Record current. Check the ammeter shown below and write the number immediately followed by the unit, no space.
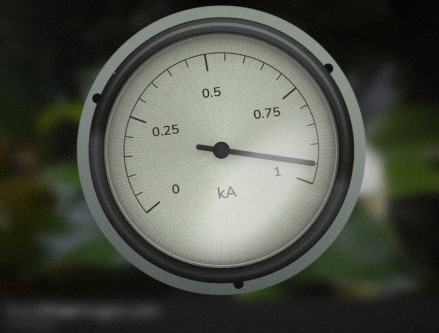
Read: 0.95kA
